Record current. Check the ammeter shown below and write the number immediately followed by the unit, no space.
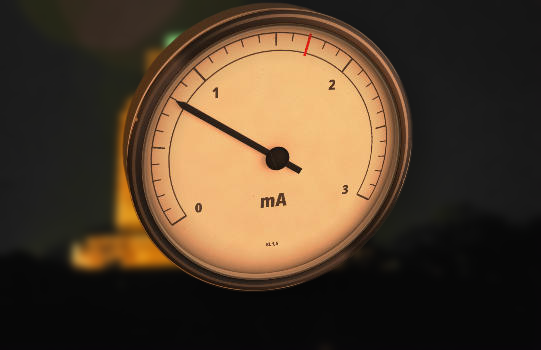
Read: 0.8mA
